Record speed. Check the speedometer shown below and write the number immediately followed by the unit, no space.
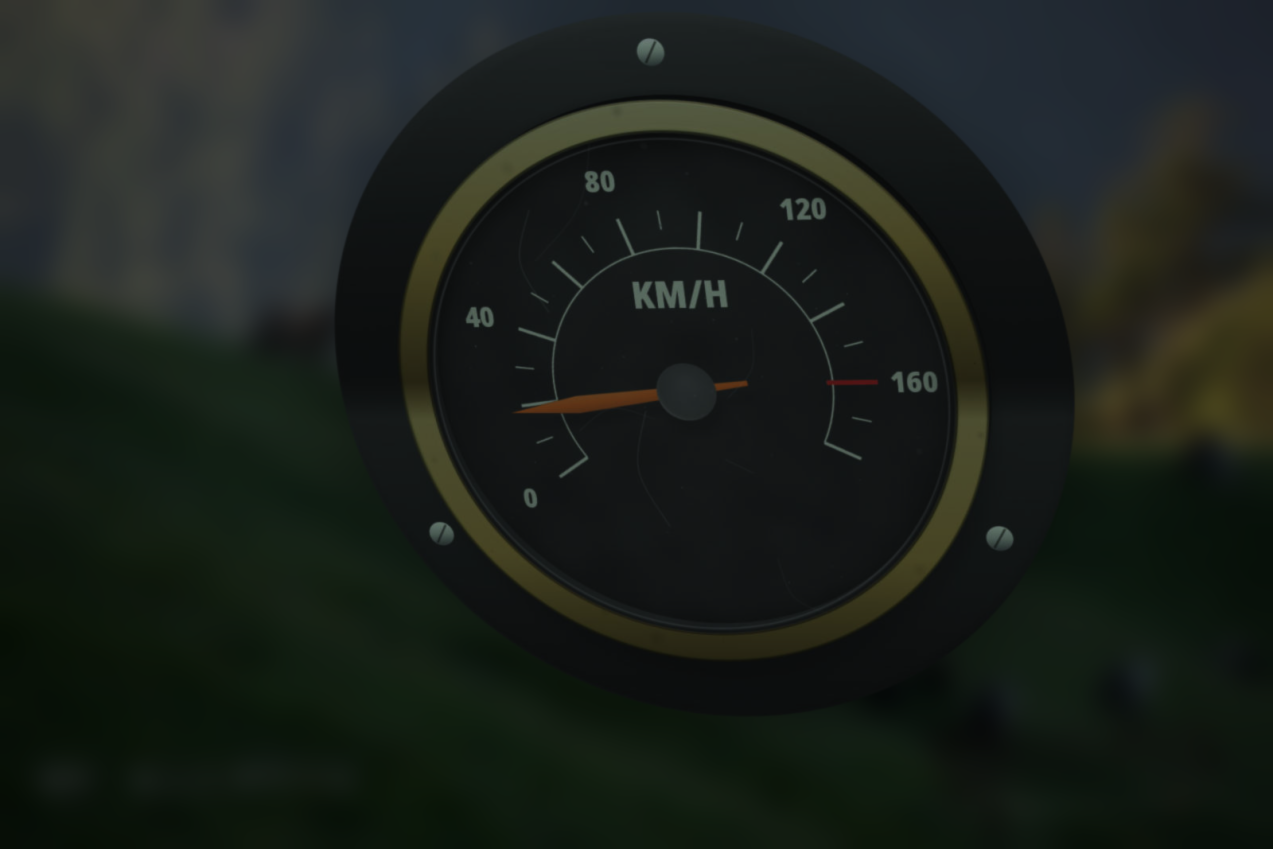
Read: 20km/h
